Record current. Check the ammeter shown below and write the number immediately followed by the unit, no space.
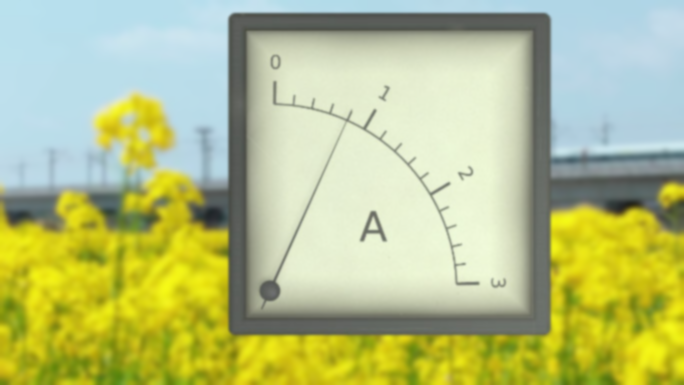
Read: 0.8A
